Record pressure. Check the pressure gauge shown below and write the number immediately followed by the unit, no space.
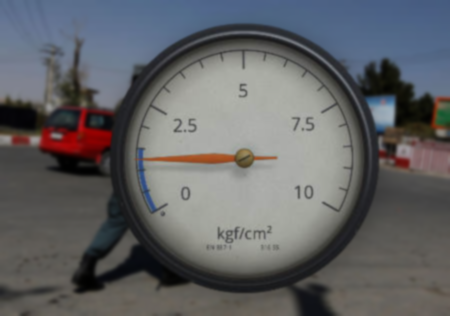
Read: 1.25kg/cm²
